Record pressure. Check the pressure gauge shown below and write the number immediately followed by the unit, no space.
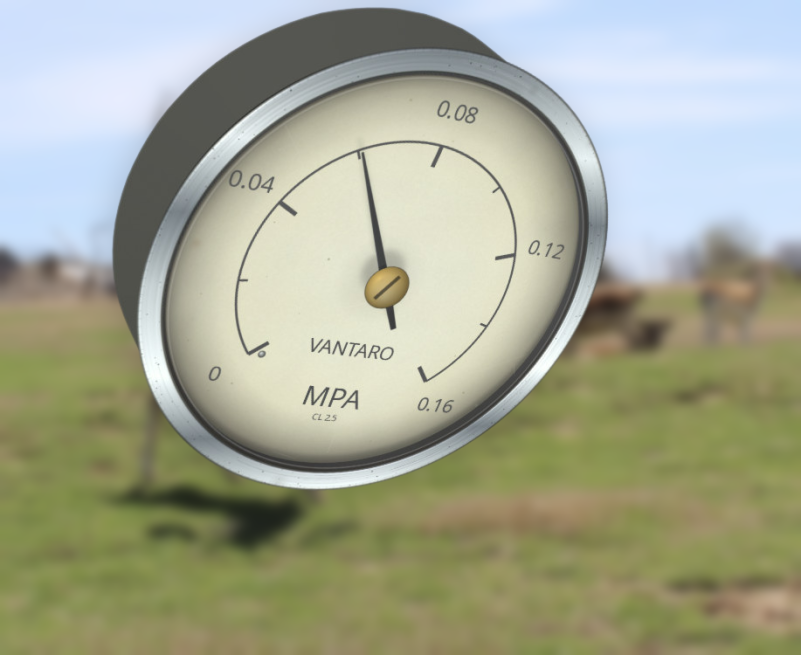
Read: 0.06MPa
